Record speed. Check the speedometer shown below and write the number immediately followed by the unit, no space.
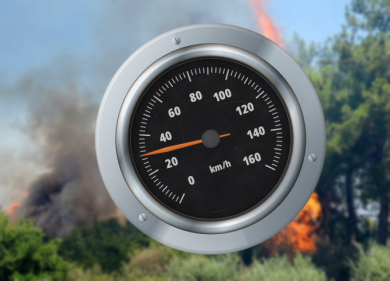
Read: 30km/h
